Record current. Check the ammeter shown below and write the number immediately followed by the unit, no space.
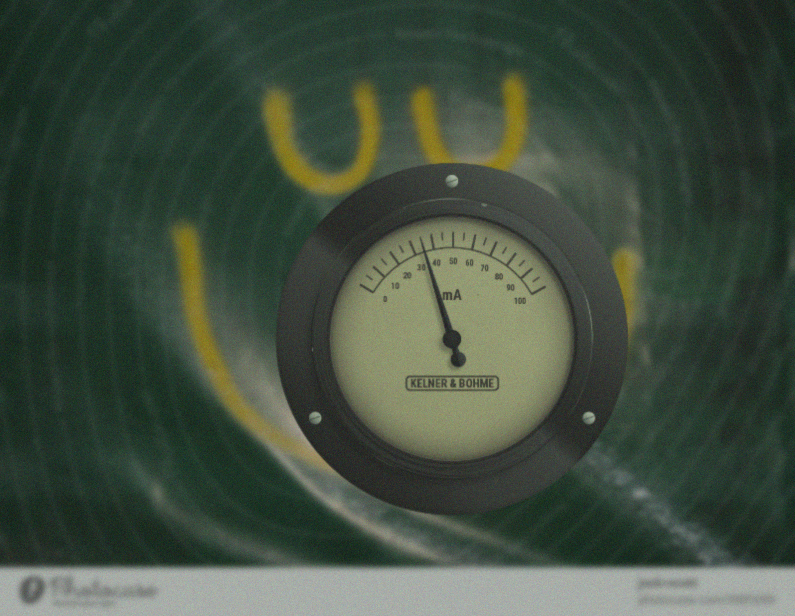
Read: 35mA
